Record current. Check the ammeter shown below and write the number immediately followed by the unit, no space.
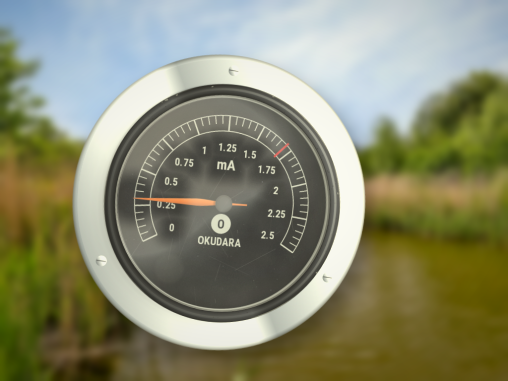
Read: 0.3mA
